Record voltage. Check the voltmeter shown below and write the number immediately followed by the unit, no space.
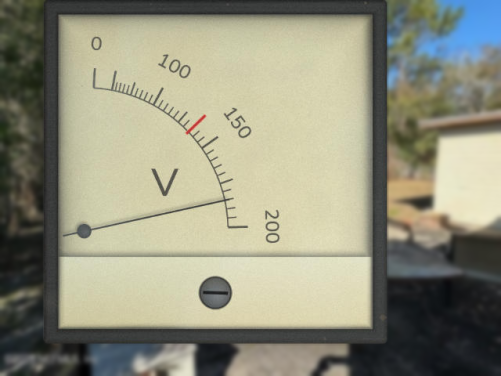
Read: 185V
